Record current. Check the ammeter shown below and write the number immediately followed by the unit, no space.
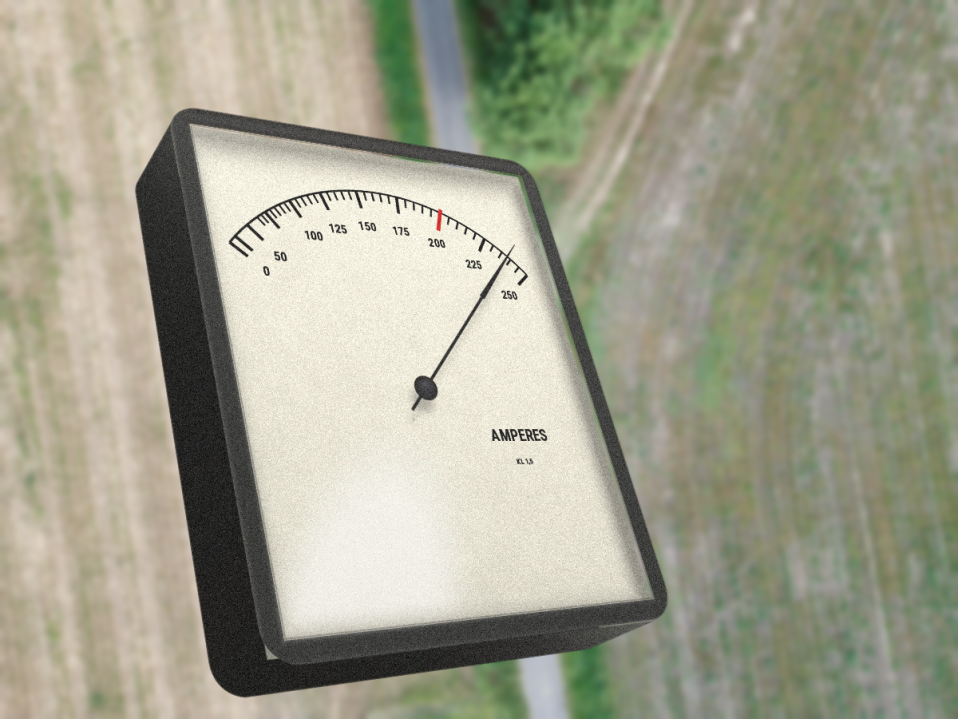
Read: 237.5A
